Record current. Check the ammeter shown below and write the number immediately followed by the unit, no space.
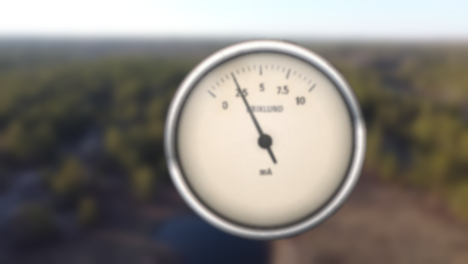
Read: 2.5mA
